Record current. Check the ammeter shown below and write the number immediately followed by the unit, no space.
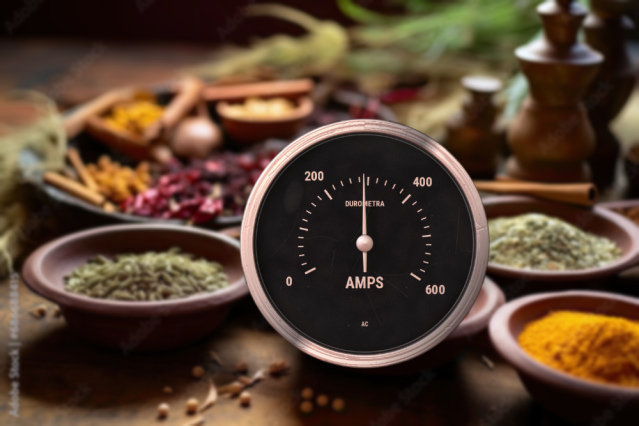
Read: 290A
